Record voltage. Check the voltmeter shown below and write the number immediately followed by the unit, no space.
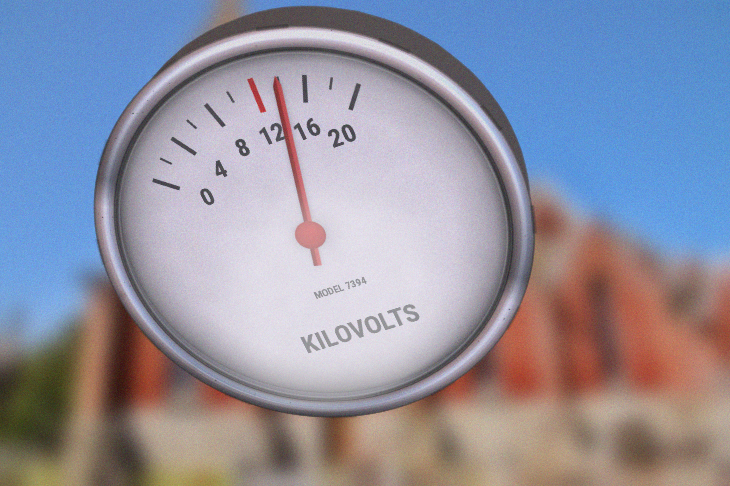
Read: 14kV
